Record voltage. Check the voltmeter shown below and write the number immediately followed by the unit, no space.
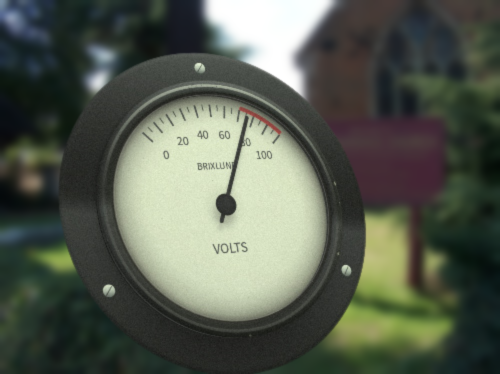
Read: 75V
